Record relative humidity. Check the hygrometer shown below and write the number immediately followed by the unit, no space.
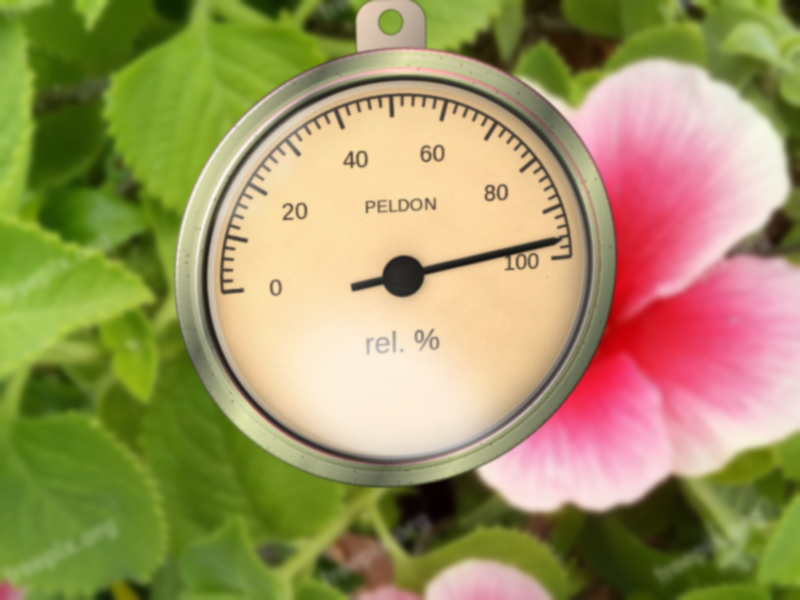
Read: 96%
